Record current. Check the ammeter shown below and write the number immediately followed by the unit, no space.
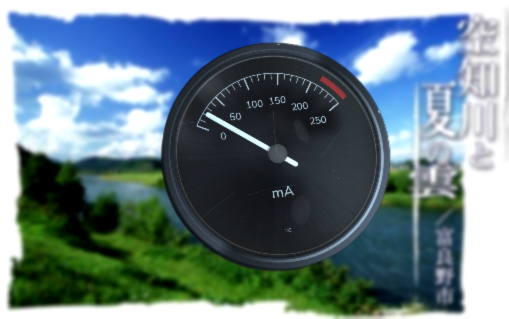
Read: 20mA
